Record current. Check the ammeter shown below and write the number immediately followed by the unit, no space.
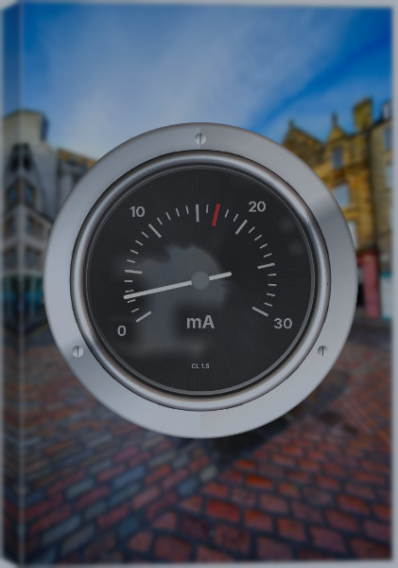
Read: 2.5mA
